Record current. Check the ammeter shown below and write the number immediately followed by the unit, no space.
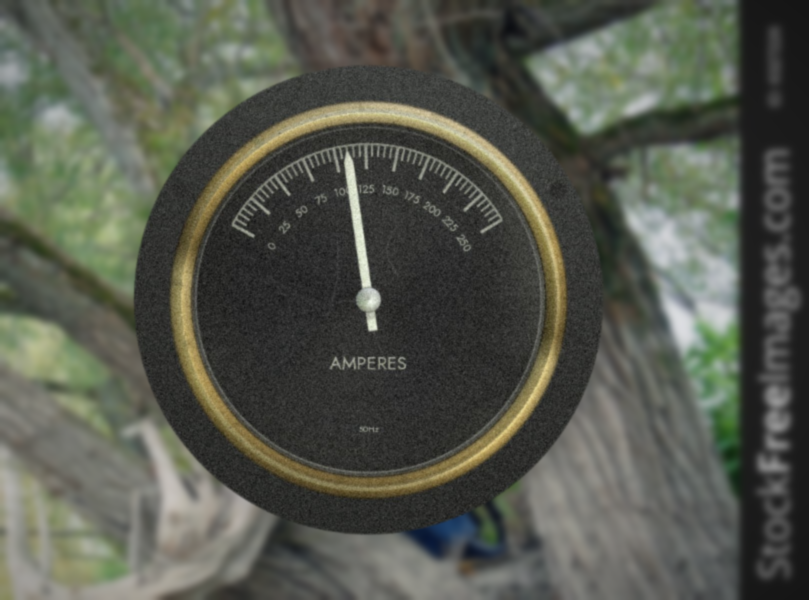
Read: 110A
